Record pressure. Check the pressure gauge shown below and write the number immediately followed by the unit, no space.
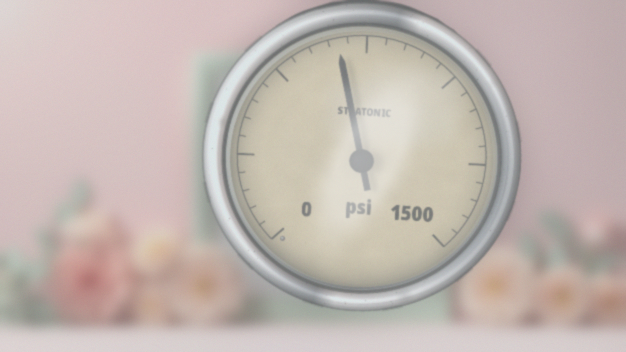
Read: 675psi
